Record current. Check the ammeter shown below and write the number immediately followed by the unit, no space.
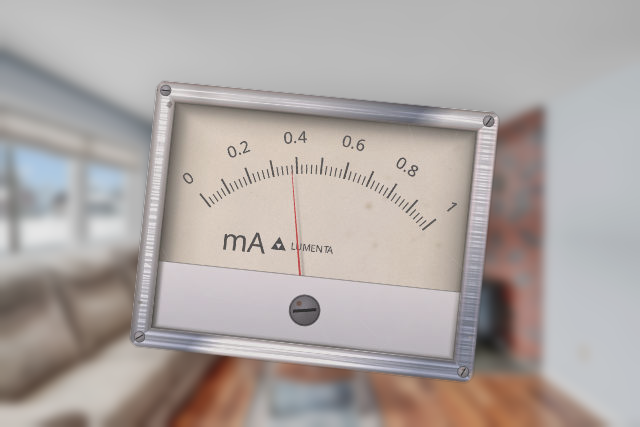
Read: 0.38mA
